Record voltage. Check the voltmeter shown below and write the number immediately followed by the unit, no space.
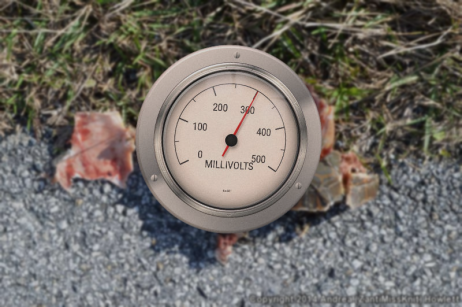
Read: 300mV
